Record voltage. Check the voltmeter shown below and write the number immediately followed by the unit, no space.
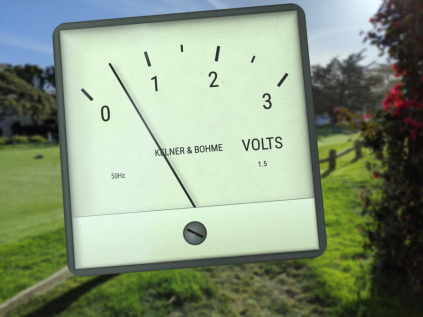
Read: 0.5V
